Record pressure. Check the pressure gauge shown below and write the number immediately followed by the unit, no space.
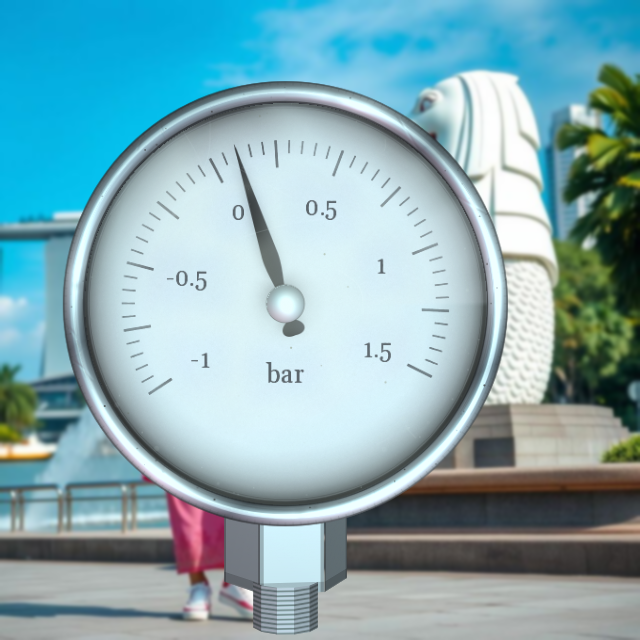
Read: 0.1bar
